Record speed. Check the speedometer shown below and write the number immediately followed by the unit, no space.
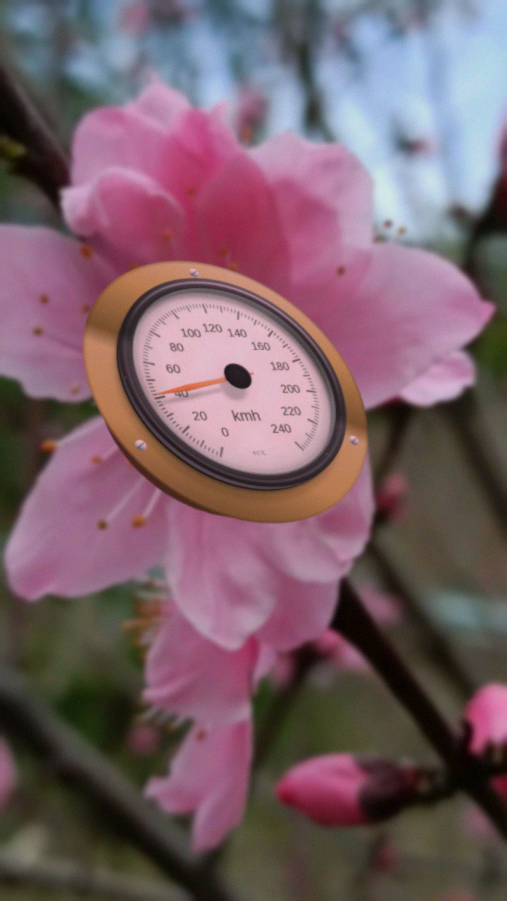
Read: 40km/h
